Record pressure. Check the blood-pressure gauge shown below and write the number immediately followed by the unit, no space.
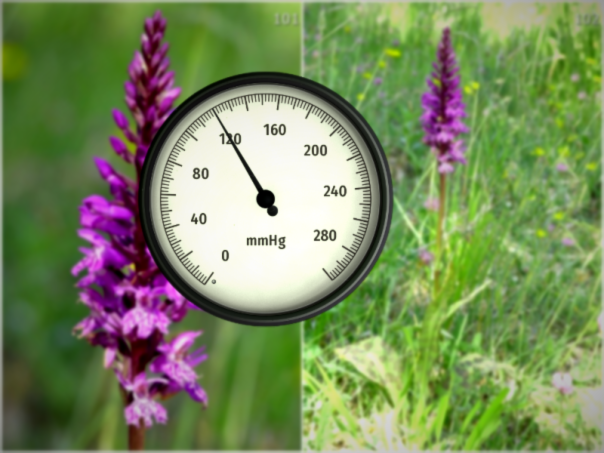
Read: 120mmHg
